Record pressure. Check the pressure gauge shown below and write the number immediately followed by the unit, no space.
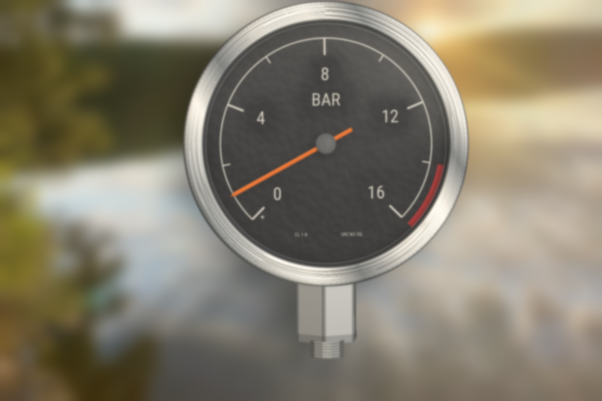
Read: 1bar
